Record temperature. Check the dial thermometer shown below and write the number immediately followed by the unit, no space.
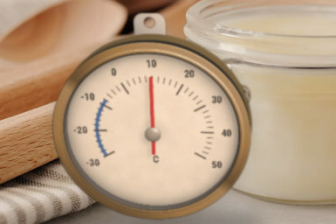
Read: 10°C
